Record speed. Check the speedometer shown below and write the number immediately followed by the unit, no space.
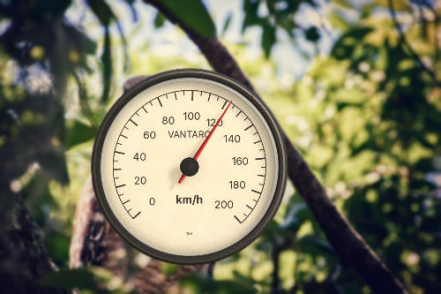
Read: 122.5km/h
